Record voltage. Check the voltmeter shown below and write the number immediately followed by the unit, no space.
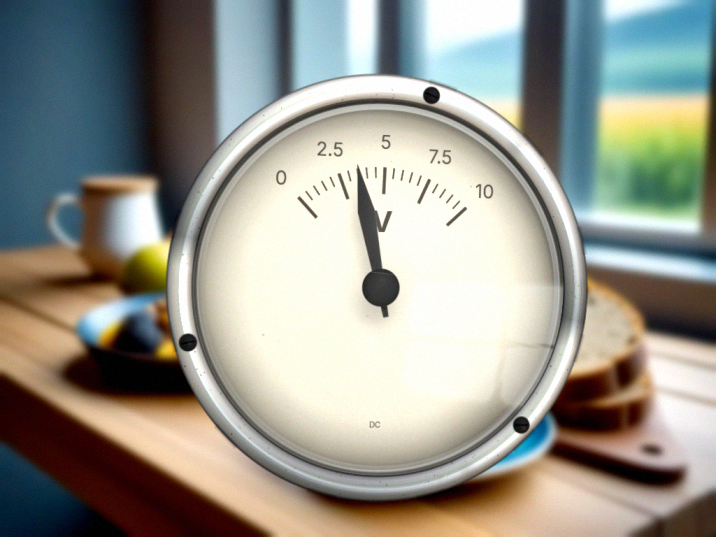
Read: 3.5V
